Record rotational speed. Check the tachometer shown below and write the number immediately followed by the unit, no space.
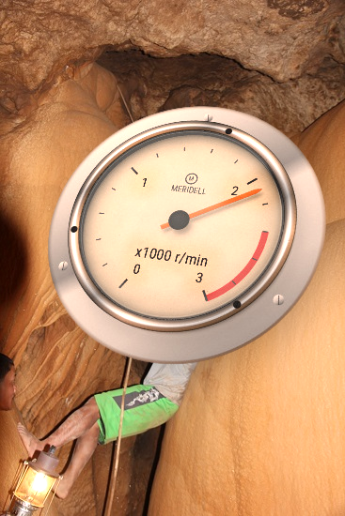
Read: 2100rpm
